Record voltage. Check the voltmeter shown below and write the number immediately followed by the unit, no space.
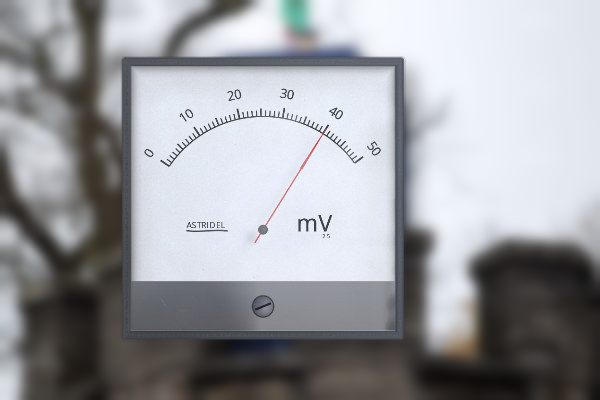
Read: 40mV
